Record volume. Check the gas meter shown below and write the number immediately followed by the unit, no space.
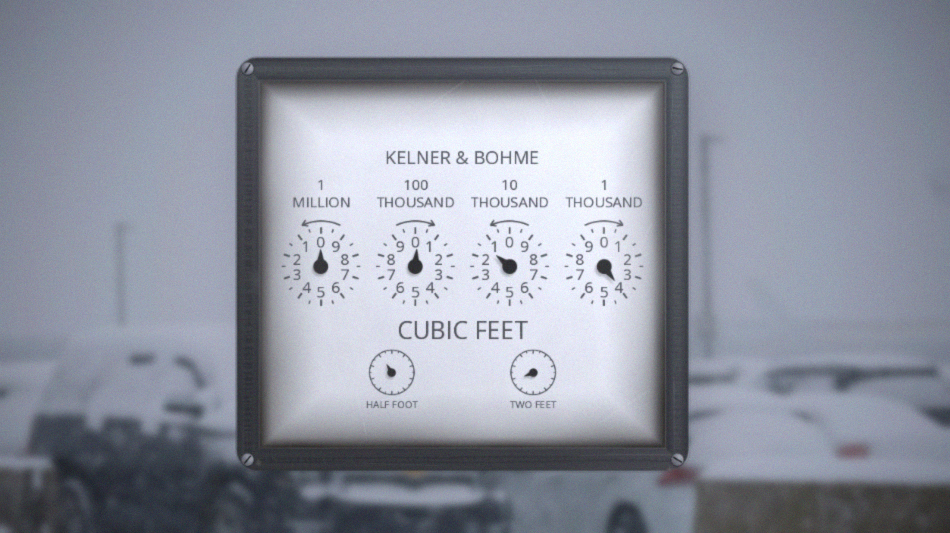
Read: 1400ft³
